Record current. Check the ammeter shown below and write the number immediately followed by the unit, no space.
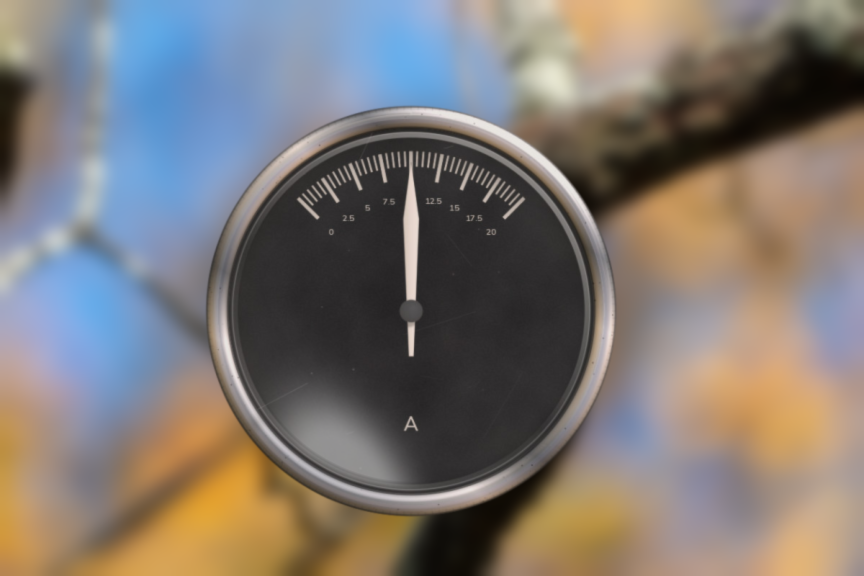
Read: 10A
